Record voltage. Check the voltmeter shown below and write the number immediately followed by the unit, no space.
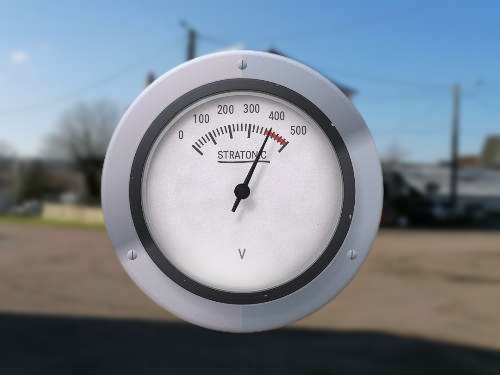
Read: 400V
